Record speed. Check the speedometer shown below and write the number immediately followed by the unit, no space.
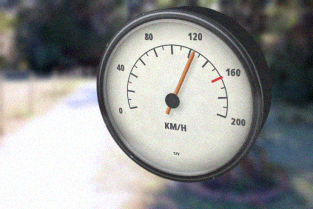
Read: 125km/h
